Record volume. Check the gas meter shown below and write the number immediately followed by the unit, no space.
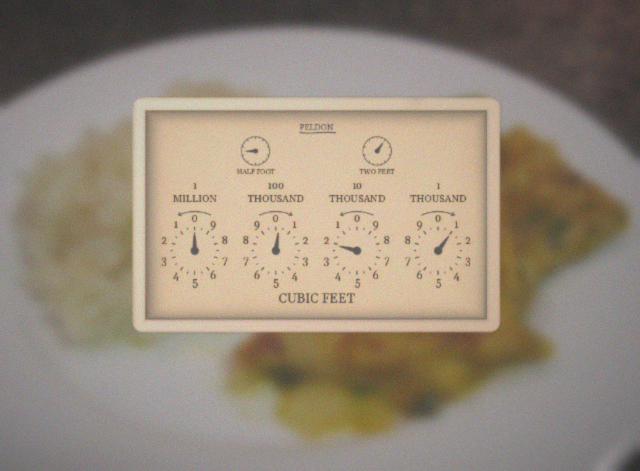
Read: 2100ft³
